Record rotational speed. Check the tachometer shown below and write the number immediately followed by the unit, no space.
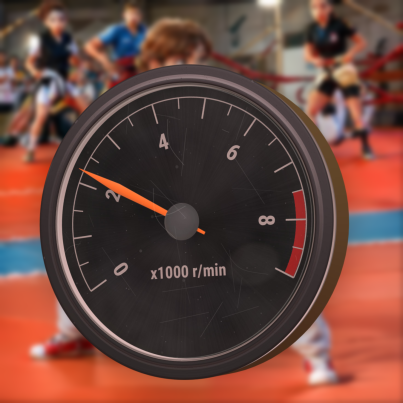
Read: 2250rpm
